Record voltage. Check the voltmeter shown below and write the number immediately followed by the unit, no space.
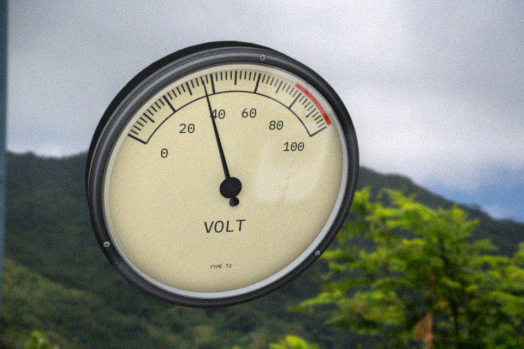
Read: 36V
